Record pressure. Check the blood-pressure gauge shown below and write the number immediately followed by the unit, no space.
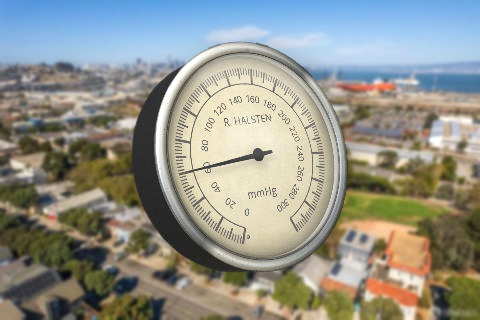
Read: 60mmHg
